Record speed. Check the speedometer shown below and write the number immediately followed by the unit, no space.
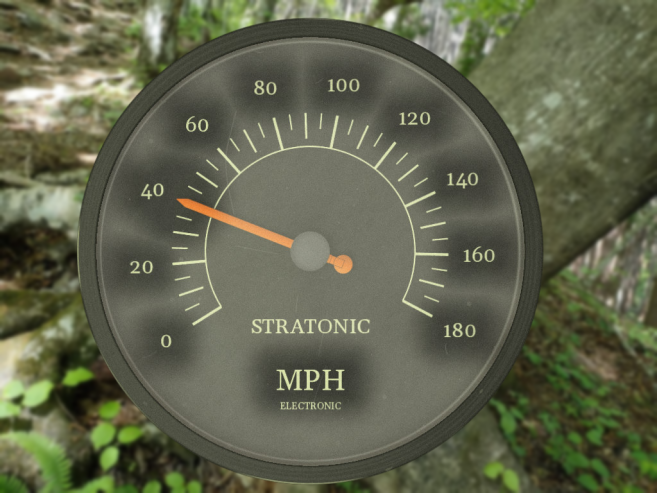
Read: 40mph
